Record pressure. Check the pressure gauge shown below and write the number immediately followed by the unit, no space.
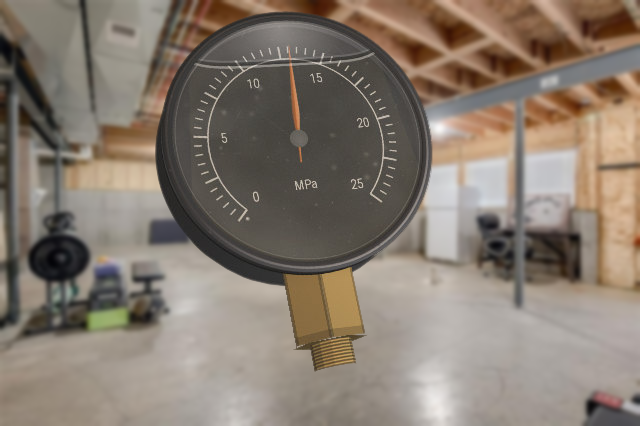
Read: 13MPa
